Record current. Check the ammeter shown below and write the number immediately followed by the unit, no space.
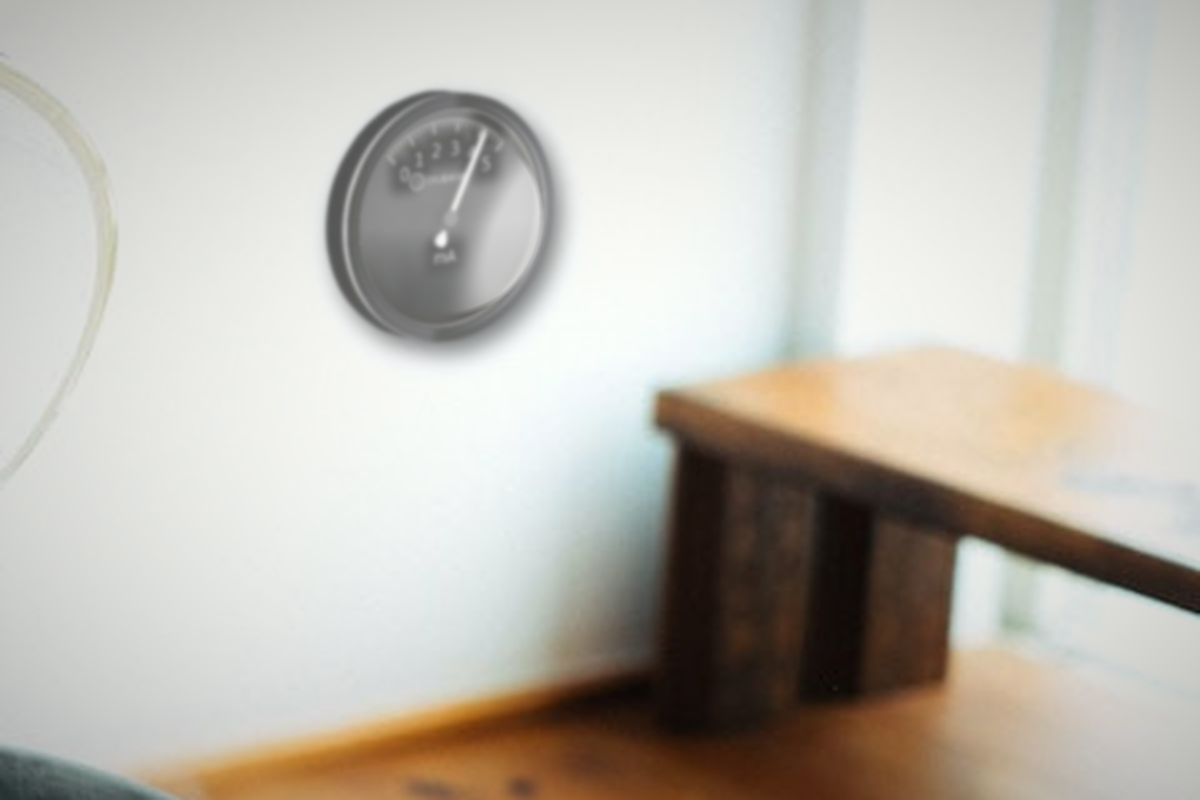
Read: 4mA
